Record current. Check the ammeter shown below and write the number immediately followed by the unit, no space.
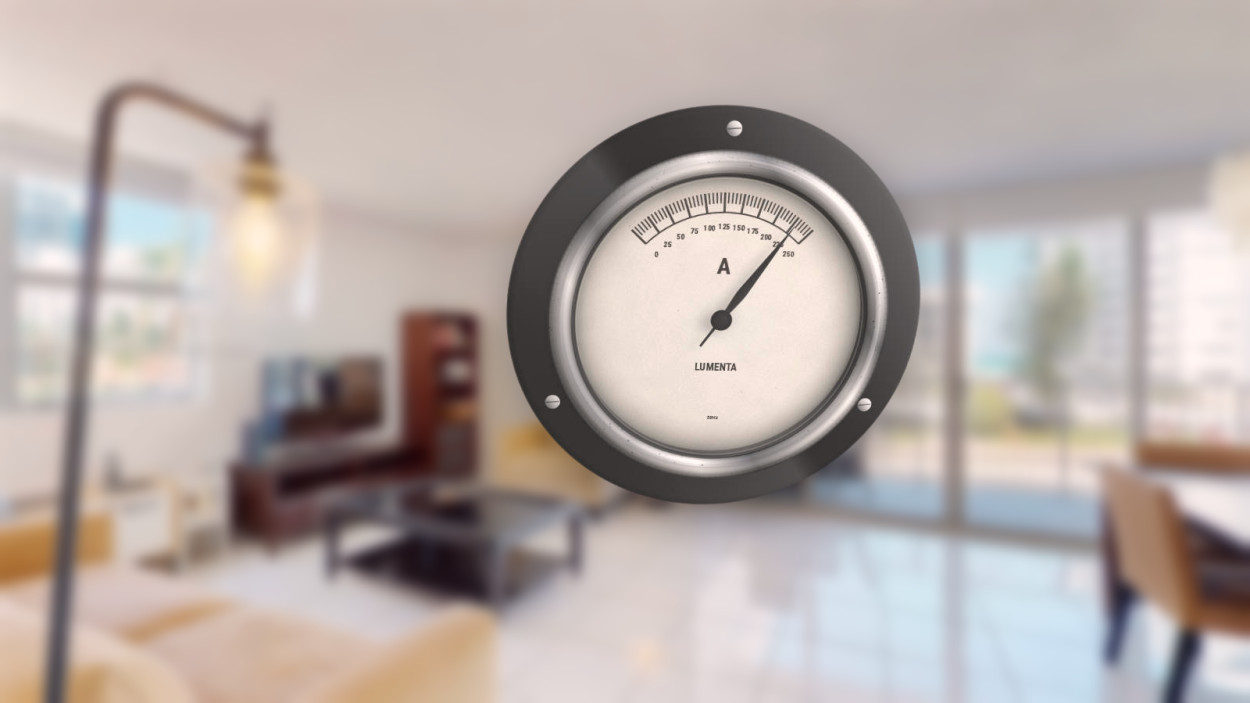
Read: 225A
